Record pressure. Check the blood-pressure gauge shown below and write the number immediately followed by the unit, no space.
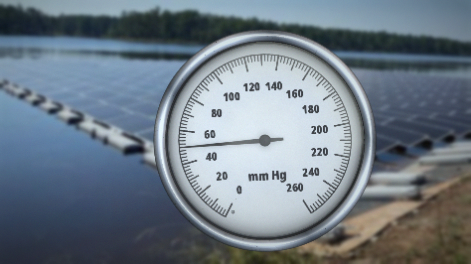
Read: 50mmHg
